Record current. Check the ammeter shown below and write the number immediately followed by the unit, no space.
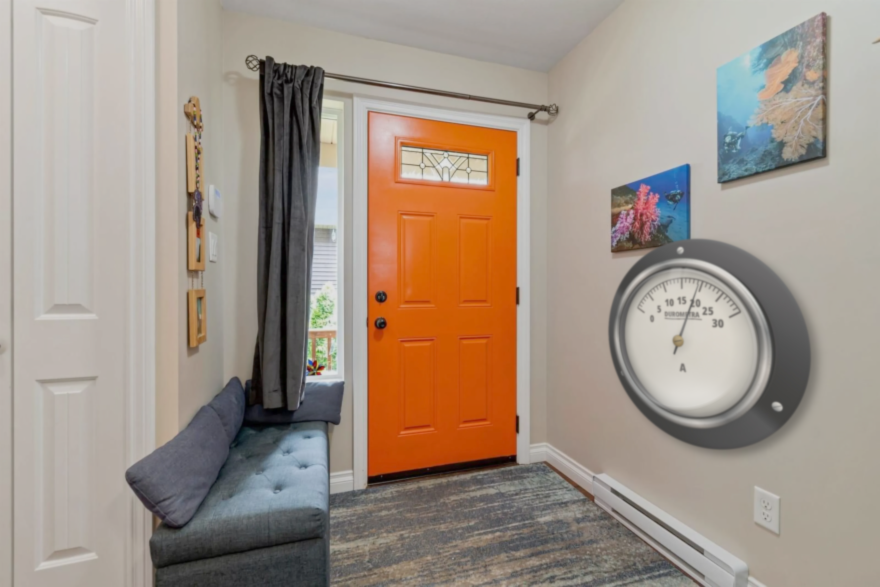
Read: 20A
